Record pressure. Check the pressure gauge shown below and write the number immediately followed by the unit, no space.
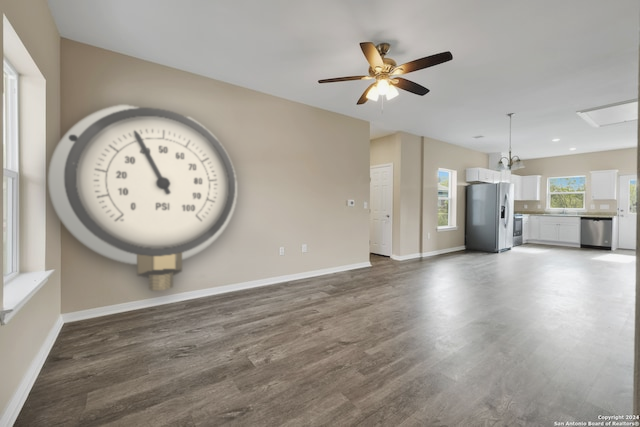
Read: 40psi
